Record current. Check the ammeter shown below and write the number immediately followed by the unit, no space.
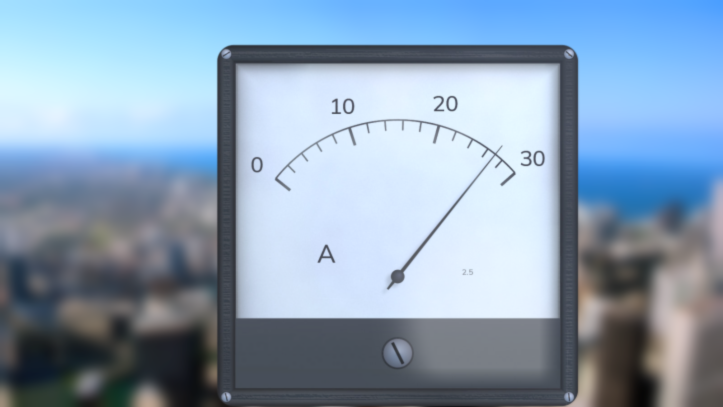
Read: 27A
